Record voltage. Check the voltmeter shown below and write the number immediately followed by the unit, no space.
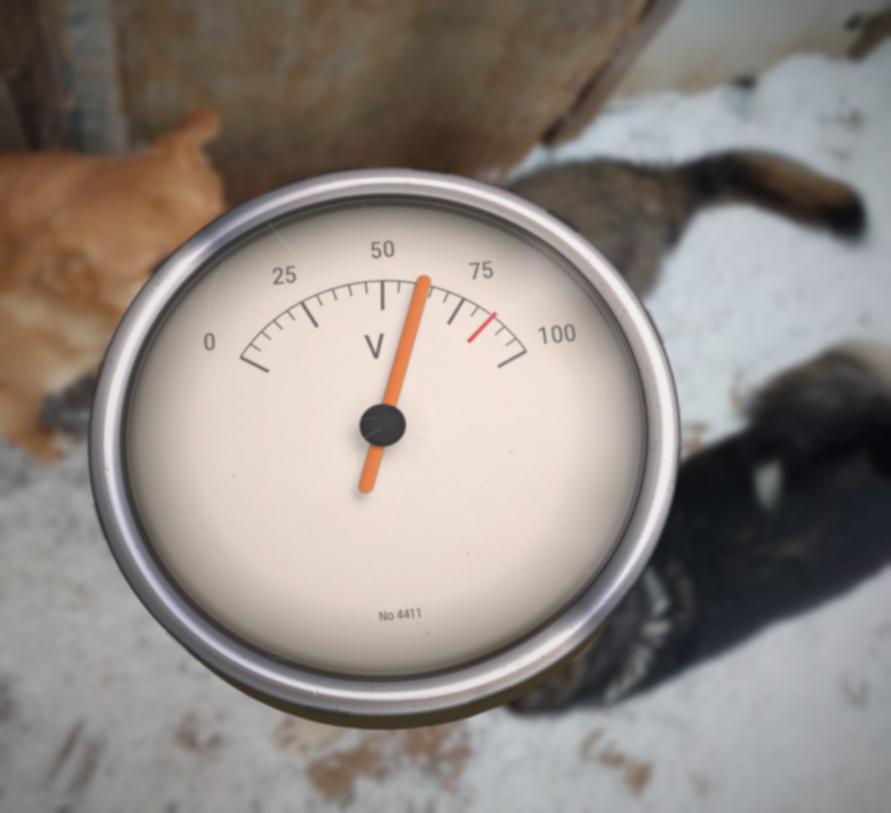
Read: 62.5V
